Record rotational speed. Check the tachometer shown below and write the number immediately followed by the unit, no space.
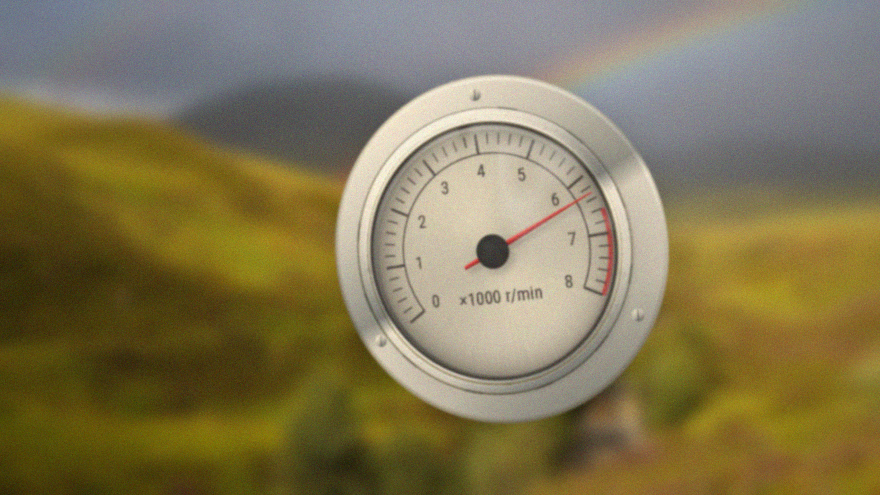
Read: 6300rpm
